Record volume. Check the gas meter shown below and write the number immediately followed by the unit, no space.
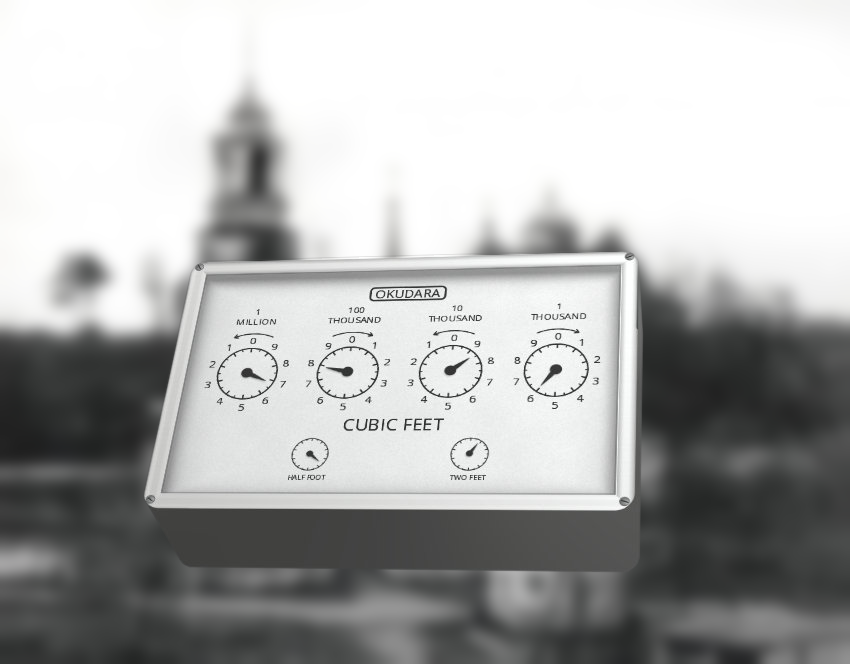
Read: 678600ft³
